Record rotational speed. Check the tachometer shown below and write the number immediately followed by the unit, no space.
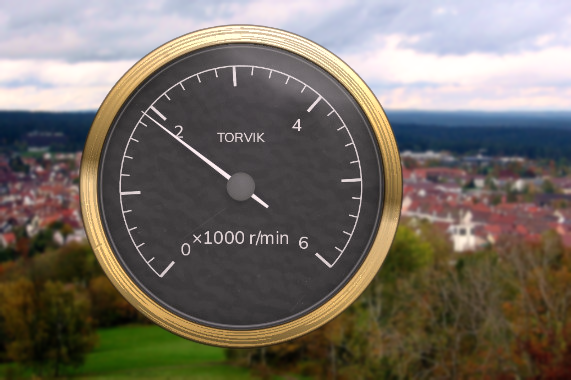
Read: 1900rpm
